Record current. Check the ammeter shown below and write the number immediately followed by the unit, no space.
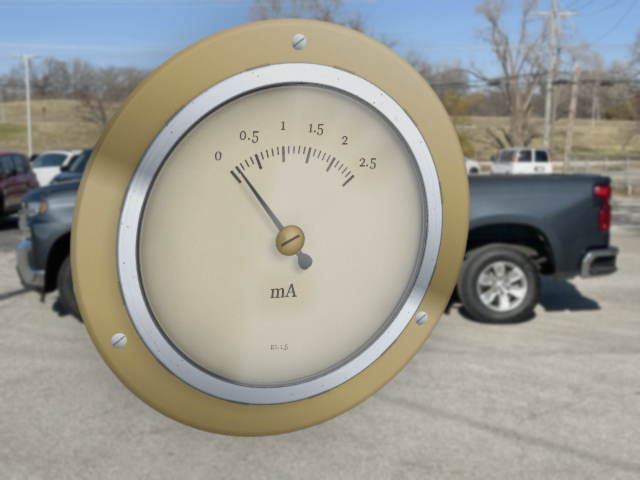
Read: 0.1mA
